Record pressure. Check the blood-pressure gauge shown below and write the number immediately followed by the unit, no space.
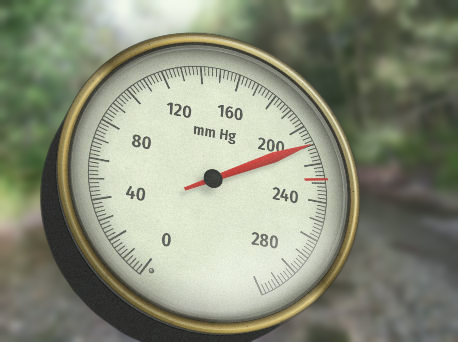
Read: 210mmHg
